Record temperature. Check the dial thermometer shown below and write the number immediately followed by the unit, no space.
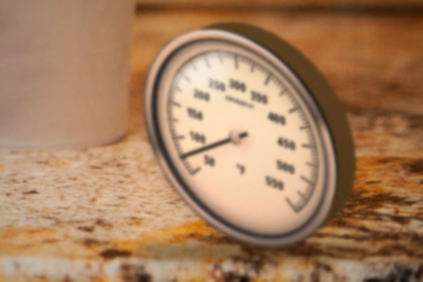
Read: 75°F
